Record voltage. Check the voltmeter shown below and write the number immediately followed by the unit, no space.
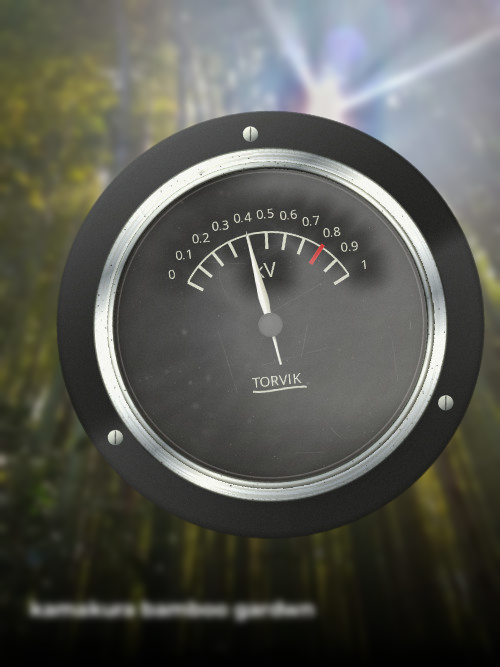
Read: 0.4kV
